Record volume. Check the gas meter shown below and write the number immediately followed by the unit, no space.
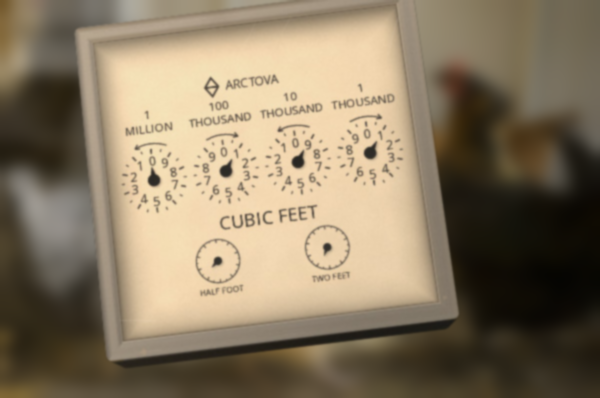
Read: 9100ft³
